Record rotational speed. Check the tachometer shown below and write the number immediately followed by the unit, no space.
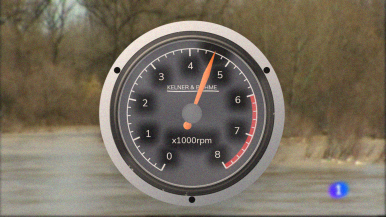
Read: 4600rpm
